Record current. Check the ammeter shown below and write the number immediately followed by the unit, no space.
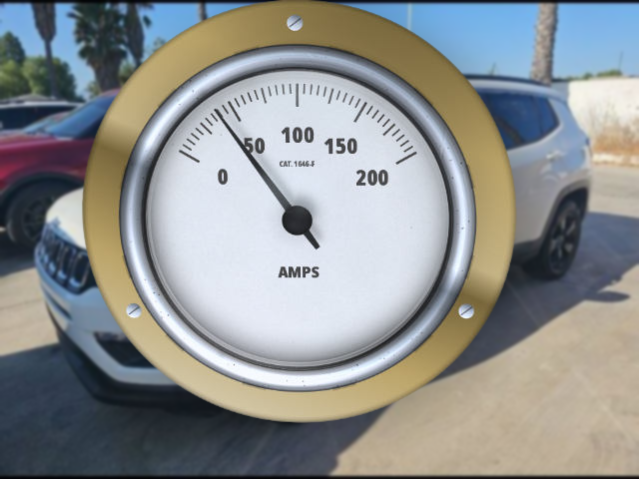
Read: 40A
